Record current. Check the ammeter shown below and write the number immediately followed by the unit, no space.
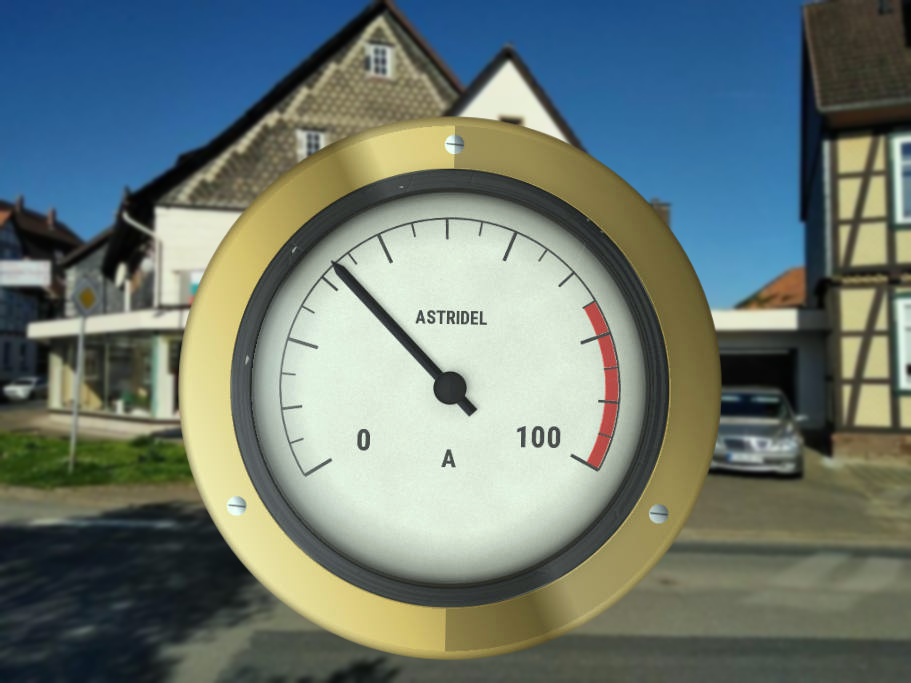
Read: 32.5A
